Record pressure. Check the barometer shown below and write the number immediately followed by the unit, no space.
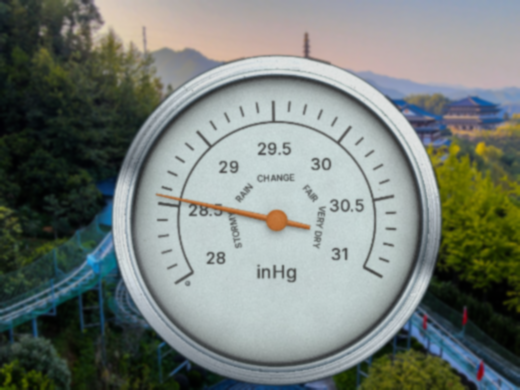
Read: 28.55inHg
